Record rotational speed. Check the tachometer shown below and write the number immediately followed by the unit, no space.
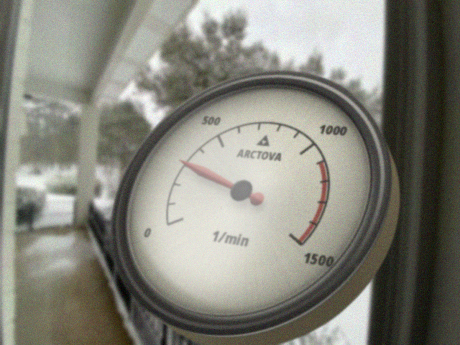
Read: 300rpm
